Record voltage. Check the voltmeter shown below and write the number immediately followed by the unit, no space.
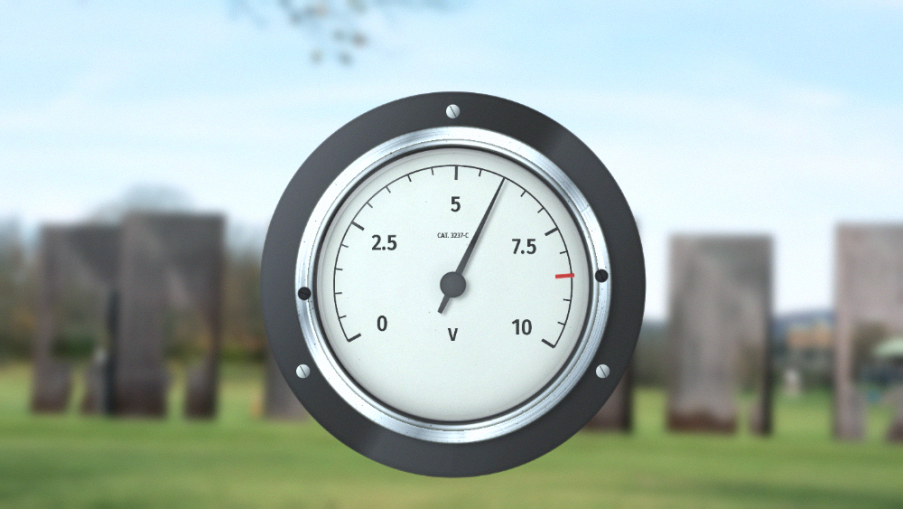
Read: 6V
